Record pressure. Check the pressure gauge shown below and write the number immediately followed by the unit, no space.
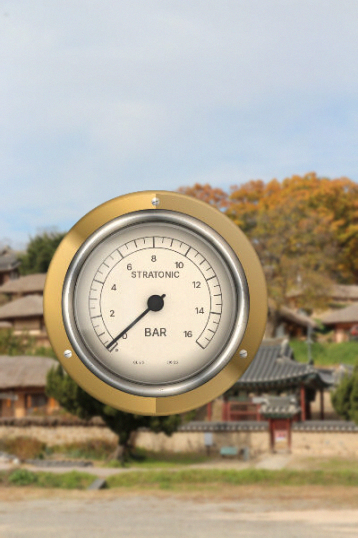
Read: 0.25bar
